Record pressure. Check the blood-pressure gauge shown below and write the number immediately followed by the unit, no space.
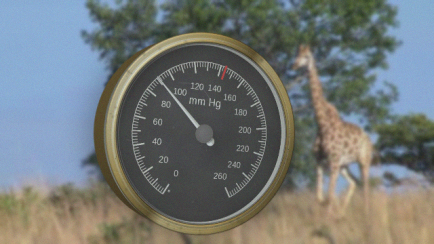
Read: 90mmHg
